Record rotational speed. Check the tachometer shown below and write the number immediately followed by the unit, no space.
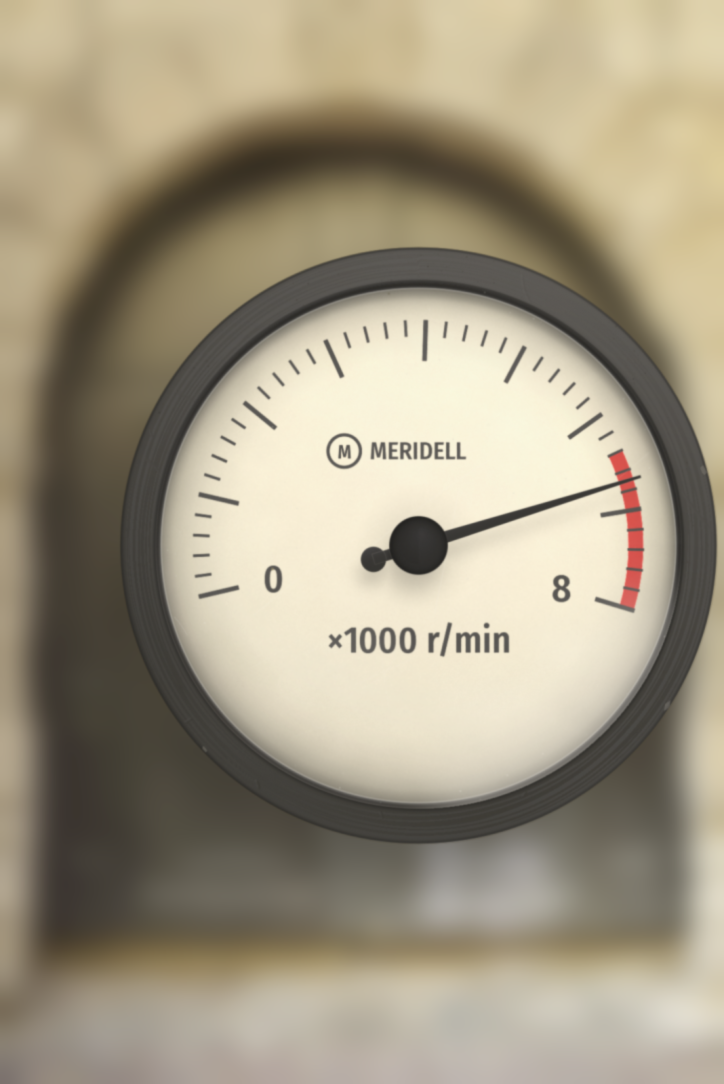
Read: 6700rpm
